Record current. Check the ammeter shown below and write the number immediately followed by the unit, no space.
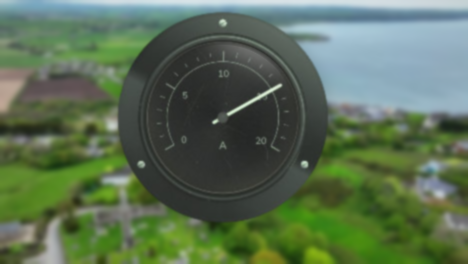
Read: 15A
